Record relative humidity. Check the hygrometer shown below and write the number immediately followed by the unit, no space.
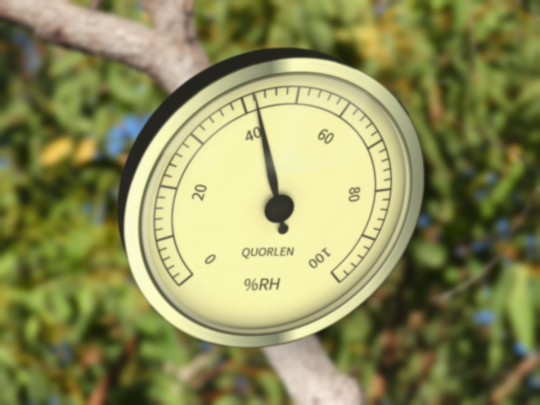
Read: 42%
